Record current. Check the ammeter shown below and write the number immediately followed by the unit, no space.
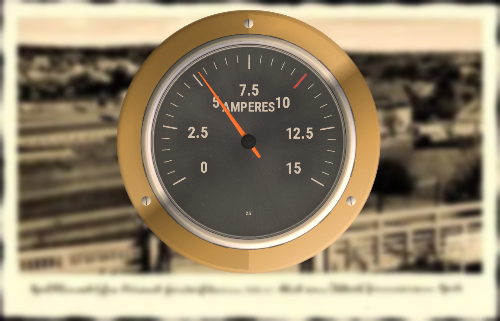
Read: 5.25A
